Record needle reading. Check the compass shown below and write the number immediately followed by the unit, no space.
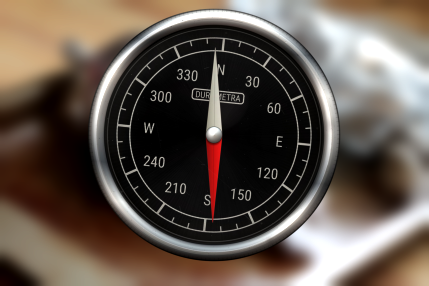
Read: 175°
